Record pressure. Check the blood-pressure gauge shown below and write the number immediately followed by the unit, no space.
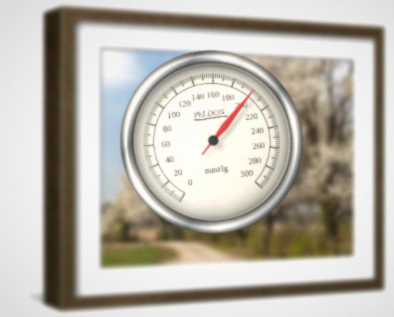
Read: 200mmHg
